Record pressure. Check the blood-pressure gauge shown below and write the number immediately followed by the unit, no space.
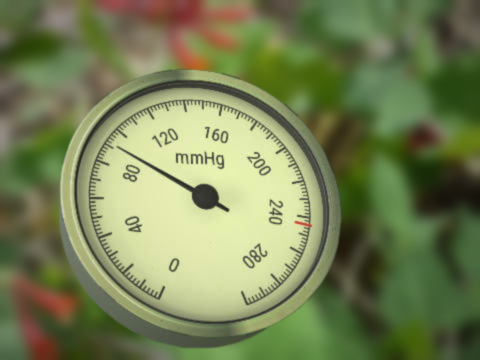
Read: 90mmHg
